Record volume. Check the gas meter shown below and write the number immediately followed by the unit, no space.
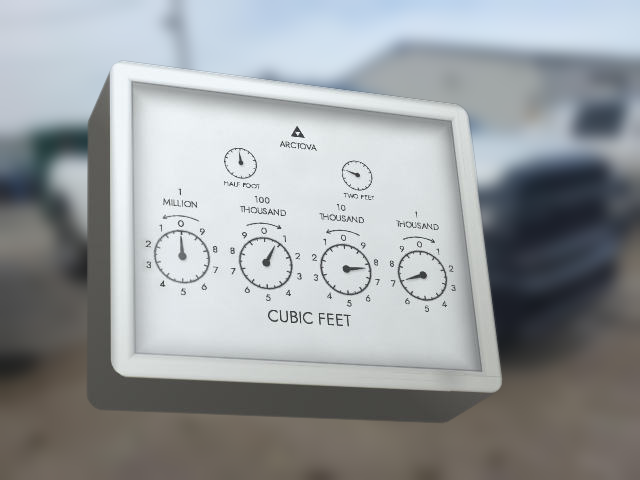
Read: 7700ft³
